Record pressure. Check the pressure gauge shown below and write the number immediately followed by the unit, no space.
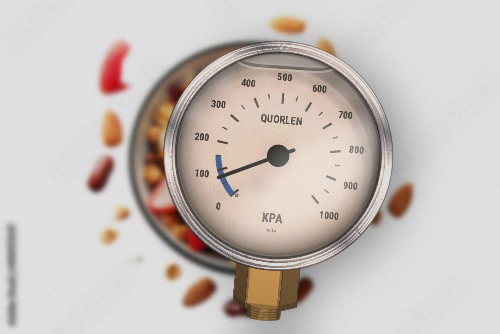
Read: 75kPa
